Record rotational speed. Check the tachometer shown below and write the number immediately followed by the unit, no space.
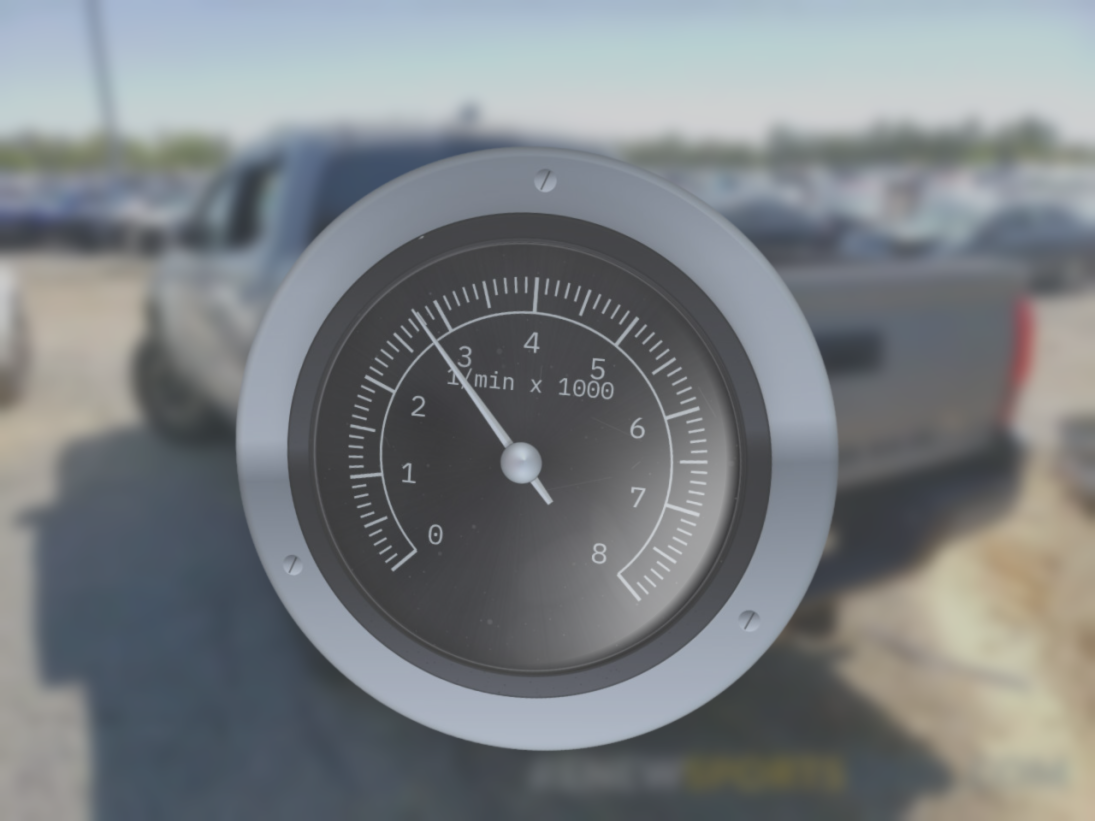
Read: 2800rpm
